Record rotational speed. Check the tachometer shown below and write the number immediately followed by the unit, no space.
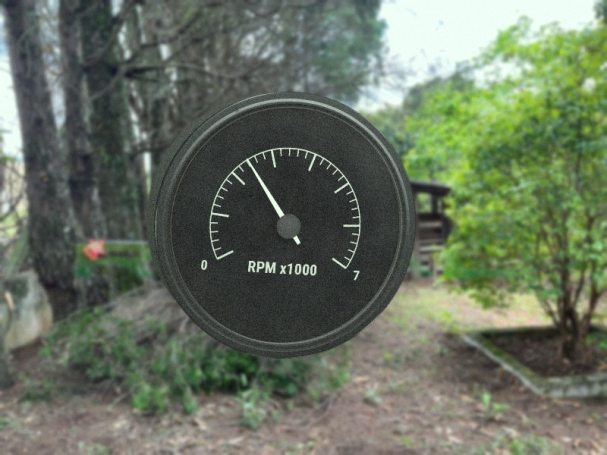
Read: 2400rpm
